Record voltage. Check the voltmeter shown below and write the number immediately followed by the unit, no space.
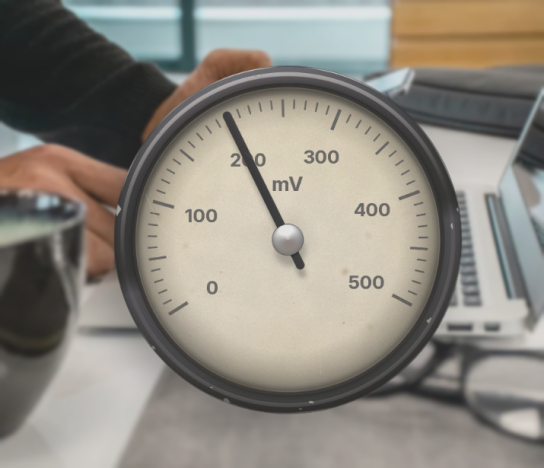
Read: 200mV
